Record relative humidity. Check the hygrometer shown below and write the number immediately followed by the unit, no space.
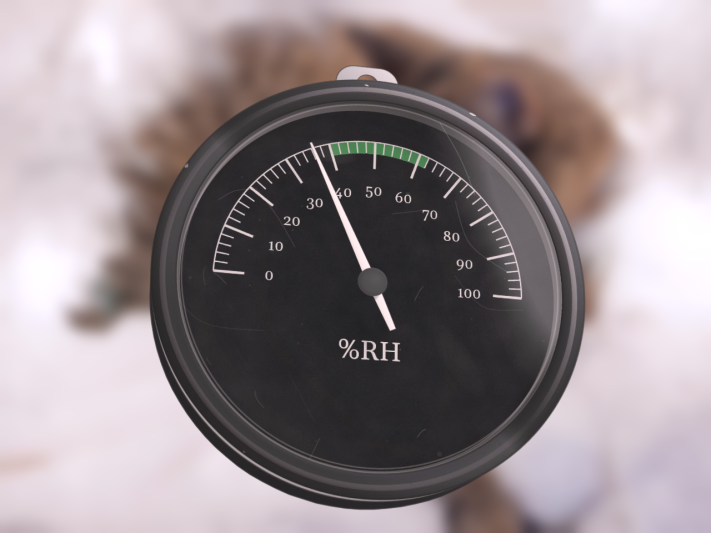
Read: 36%
